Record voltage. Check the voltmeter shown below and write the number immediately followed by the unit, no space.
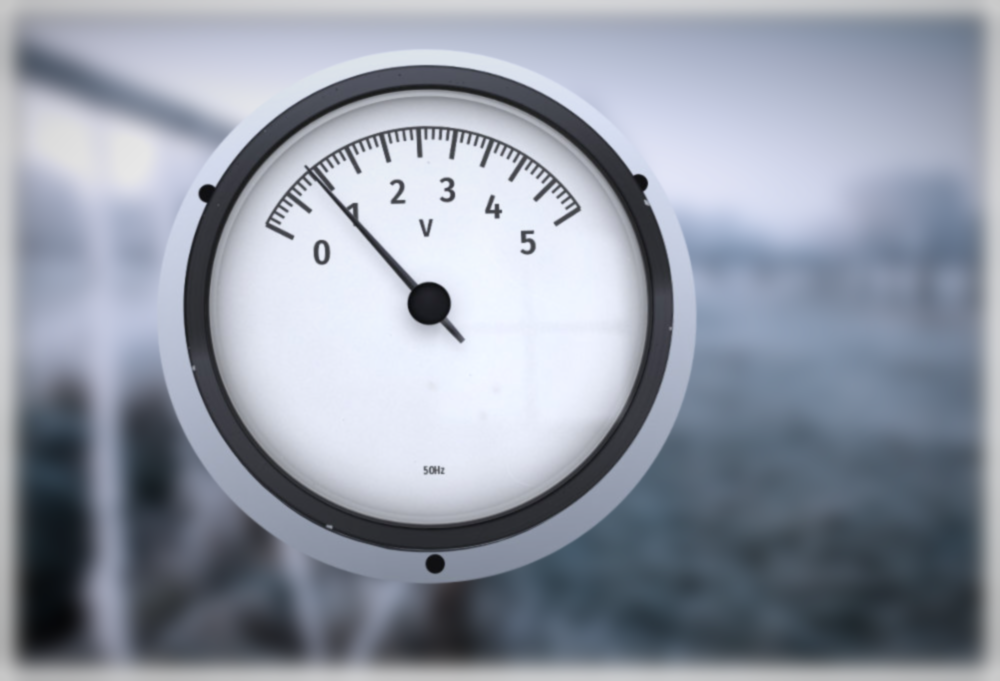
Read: 0.9V
